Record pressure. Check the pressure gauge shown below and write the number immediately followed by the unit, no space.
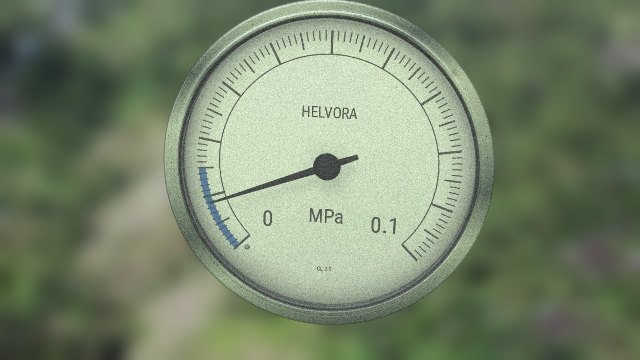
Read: 0.009MPa
